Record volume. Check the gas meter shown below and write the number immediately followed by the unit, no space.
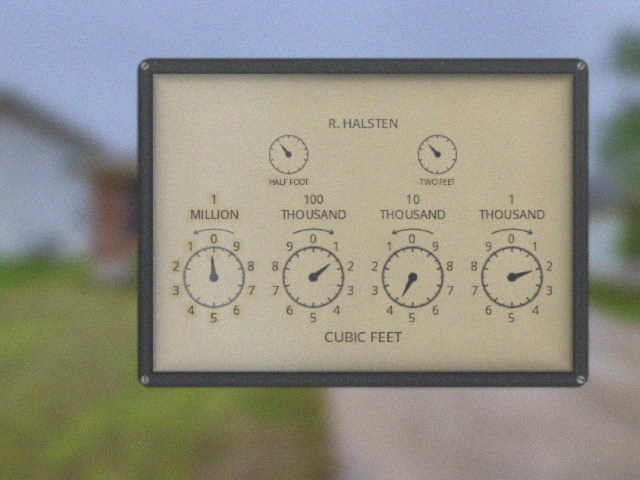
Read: 14200ft³
